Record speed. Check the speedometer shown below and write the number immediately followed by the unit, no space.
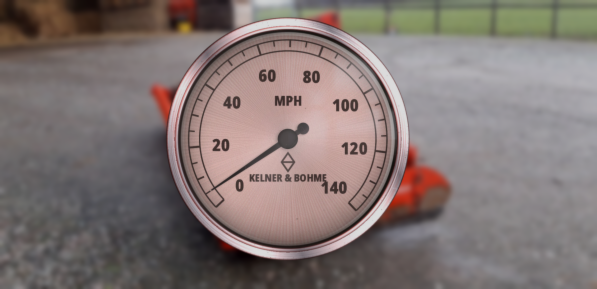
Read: 5mph
